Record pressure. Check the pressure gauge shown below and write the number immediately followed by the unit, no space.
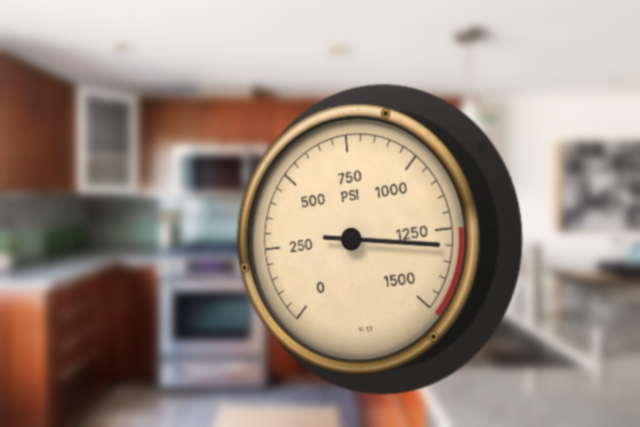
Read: 1300psi
